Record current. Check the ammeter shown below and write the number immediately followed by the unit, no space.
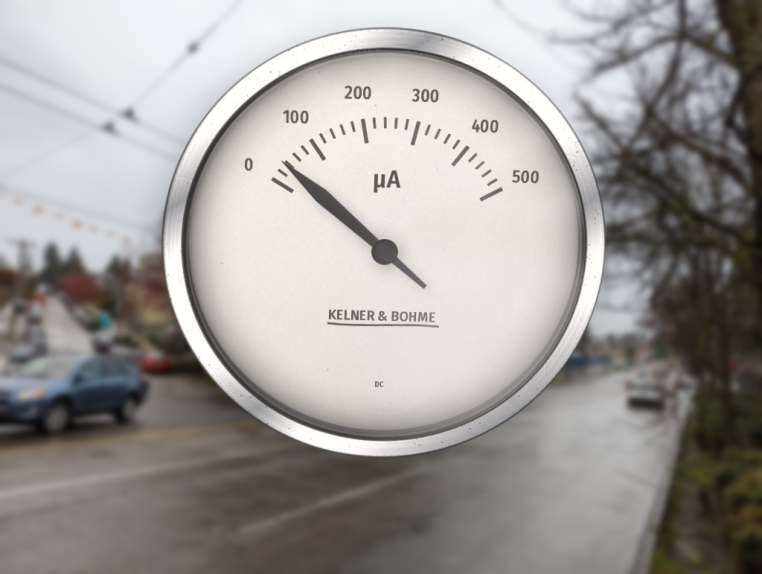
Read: 40µA
